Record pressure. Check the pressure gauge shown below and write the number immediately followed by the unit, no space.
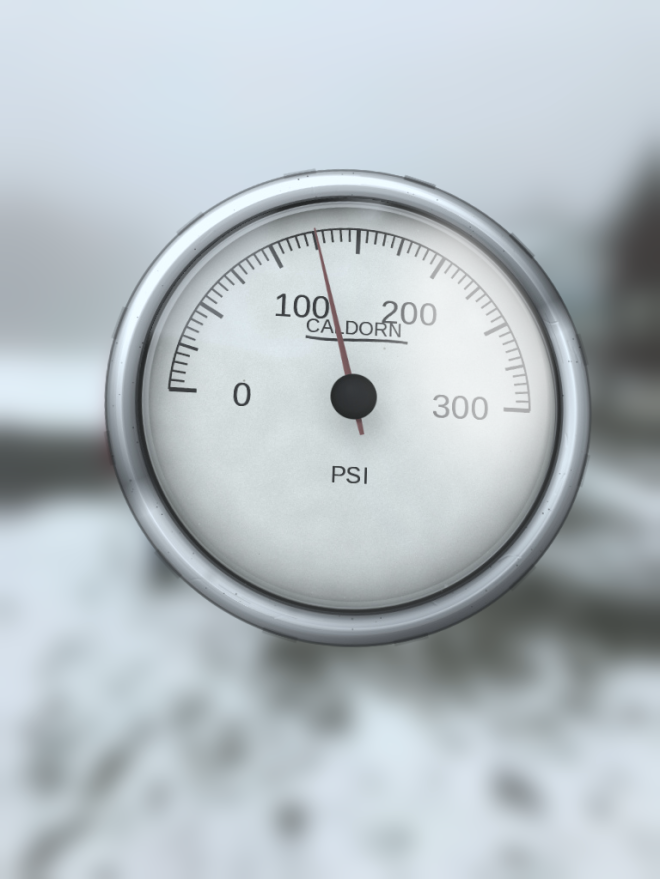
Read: 125psi
